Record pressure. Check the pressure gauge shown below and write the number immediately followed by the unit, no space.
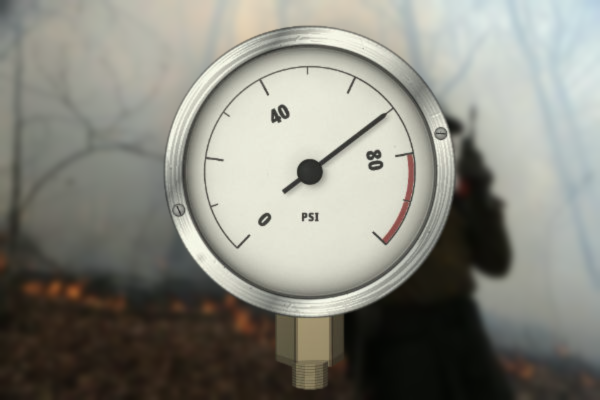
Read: 70psi
